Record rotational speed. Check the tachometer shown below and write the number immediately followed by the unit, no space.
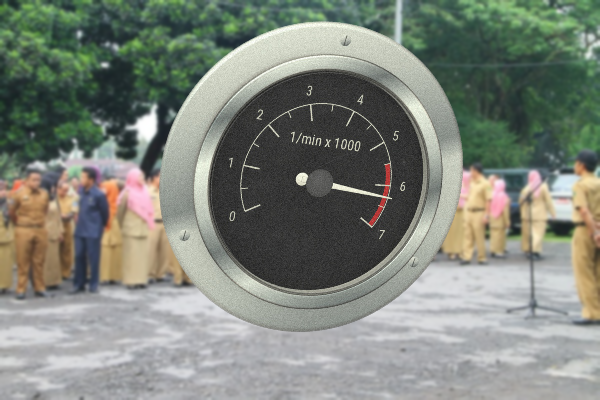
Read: 6250rpm
